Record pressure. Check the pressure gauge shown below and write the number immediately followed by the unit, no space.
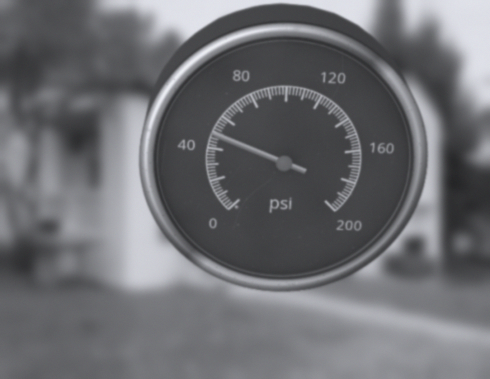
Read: 50psi
